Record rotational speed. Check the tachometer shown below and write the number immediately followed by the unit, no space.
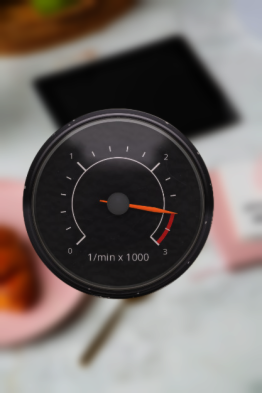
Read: 2600rpm
